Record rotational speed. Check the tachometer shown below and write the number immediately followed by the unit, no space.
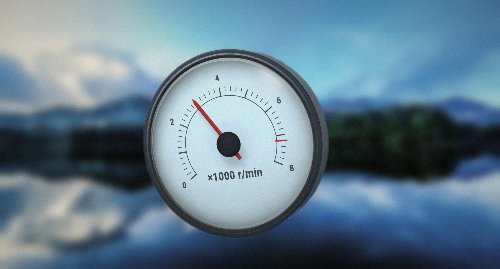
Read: 3000rpm
